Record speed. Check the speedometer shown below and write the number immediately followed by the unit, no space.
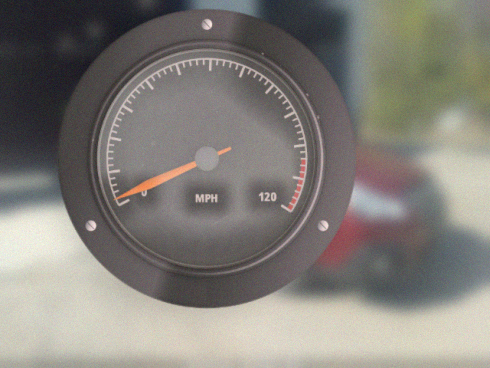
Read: 2mph
